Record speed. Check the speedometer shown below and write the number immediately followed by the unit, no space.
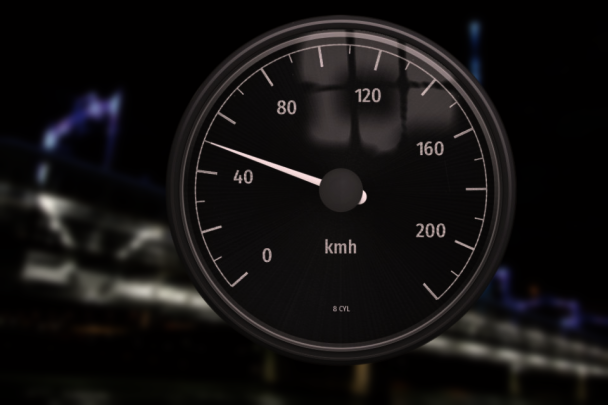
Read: 50km/h
